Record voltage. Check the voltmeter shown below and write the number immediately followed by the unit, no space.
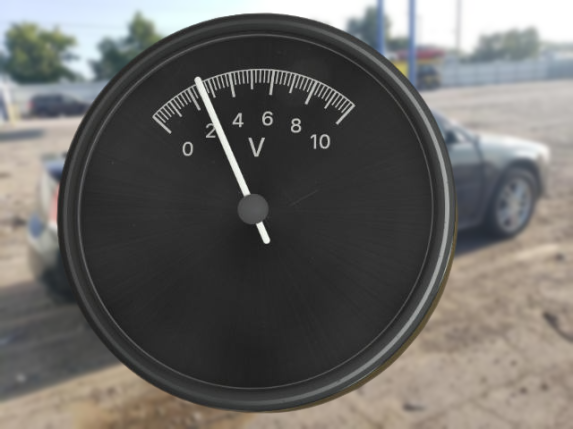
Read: 2.6V
